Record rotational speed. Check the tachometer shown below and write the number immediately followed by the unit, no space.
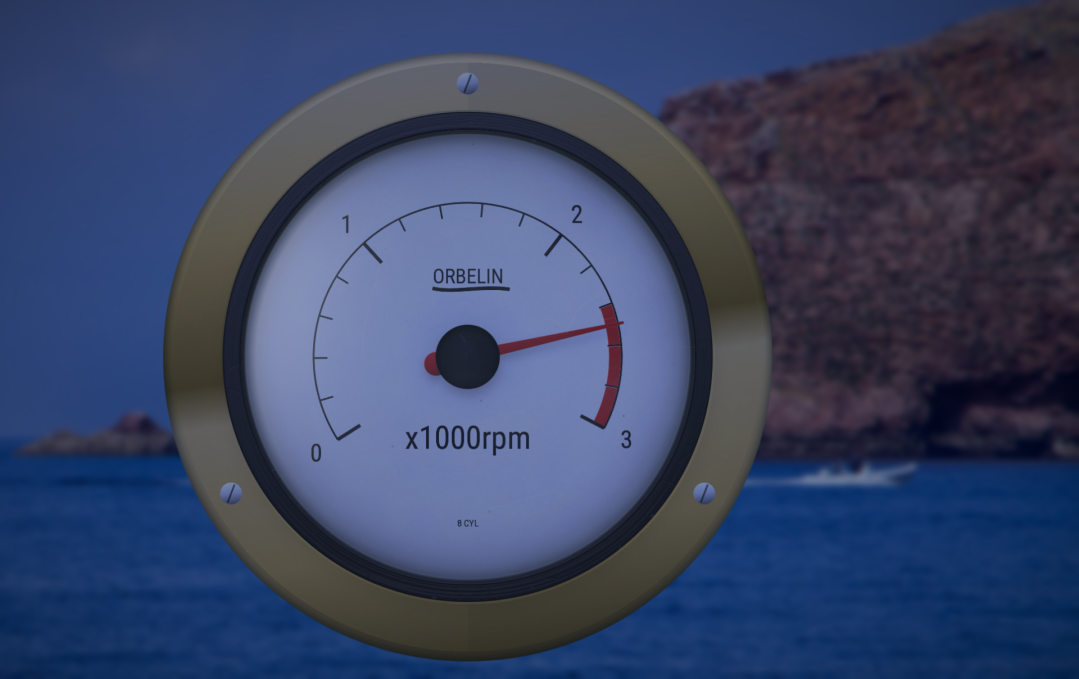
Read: 2500rpm
